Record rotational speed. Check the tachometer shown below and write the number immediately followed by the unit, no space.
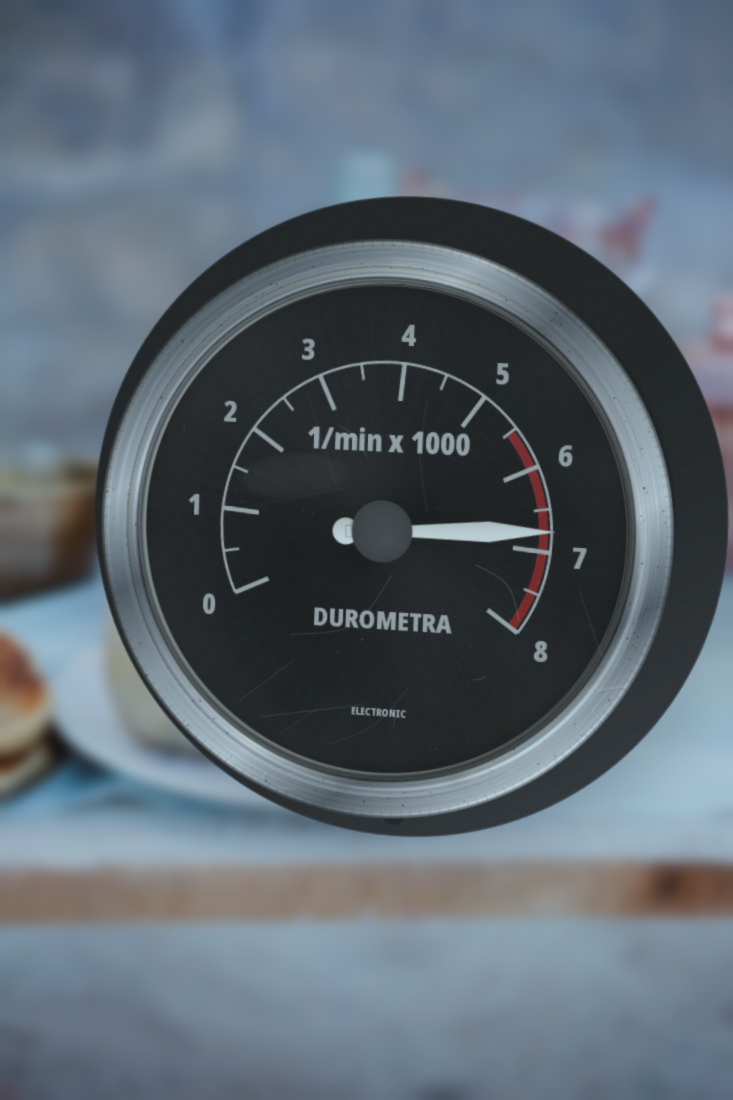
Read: 6750rpm
